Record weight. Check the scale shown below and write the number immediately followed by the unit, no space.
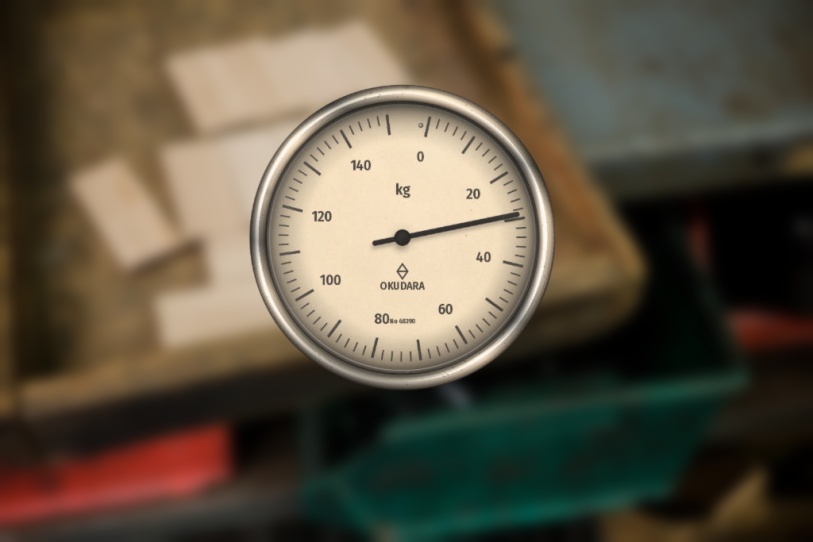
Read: 29kg
